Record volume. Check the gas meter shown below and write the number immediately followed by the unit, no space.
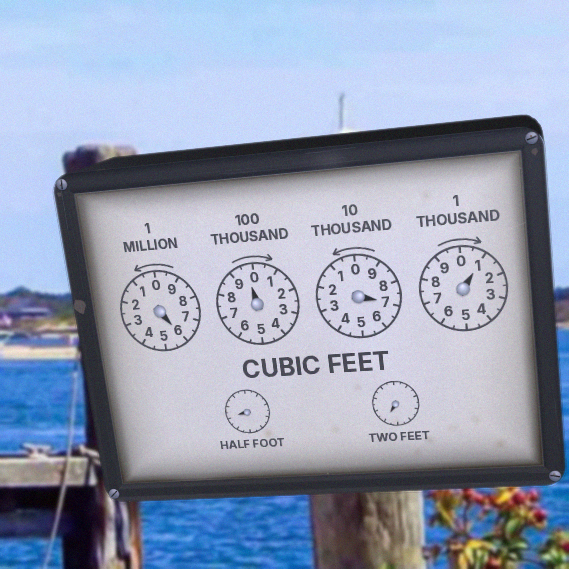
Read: 597100ft³
